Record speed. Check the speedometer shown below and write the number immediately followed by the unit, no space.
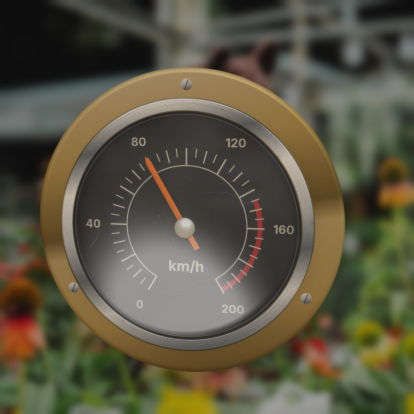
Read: 80km/h
